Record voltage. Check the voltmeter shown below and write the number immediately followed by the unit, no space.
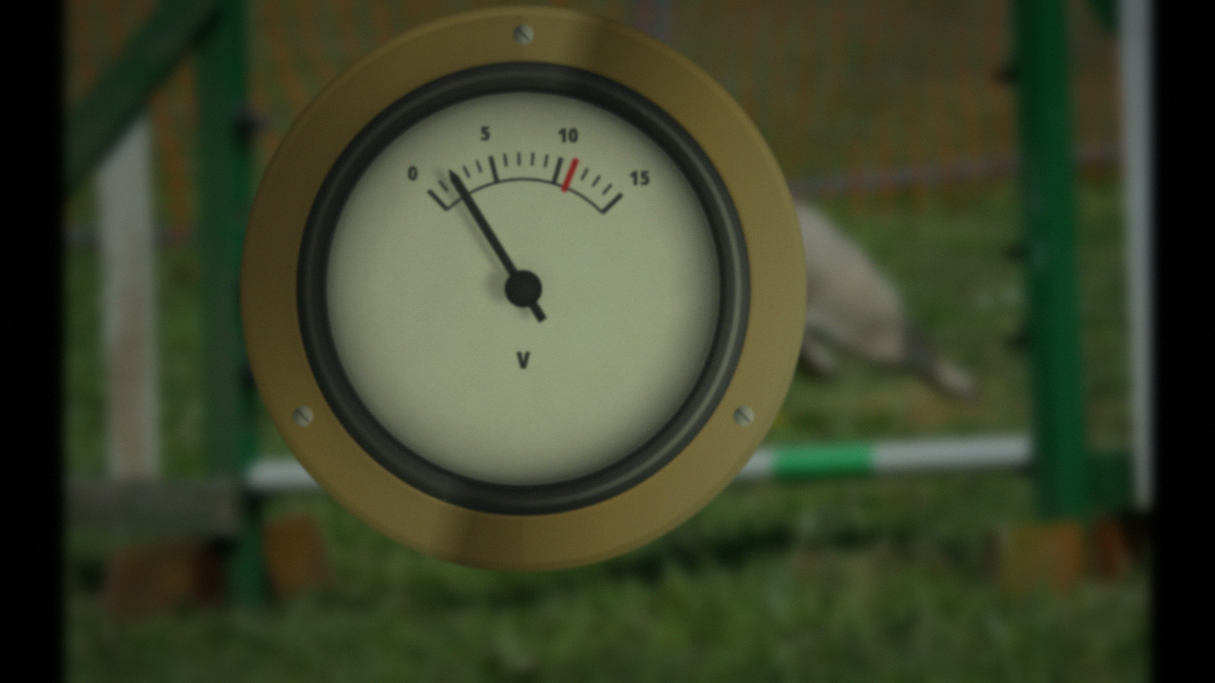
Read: 2V
